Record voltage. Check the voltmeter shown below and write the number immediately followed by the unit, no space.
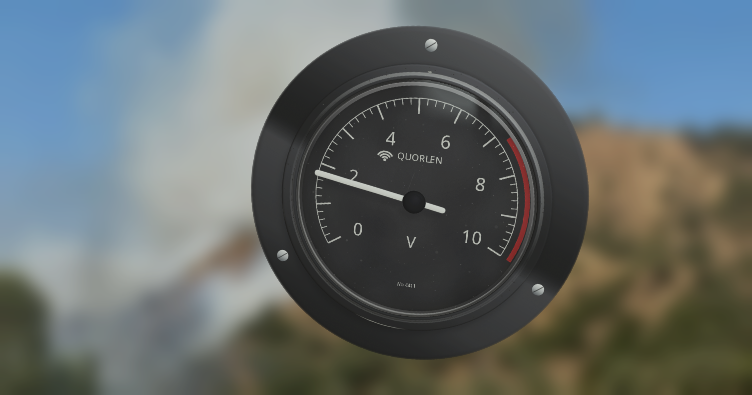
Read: 1.8V
